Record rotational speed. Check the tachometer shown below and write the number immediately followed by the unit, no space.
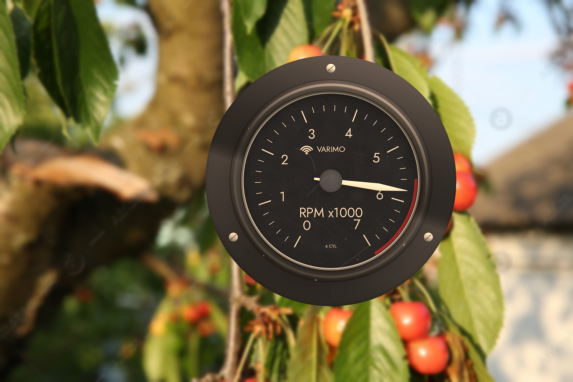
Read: 5800rpm
